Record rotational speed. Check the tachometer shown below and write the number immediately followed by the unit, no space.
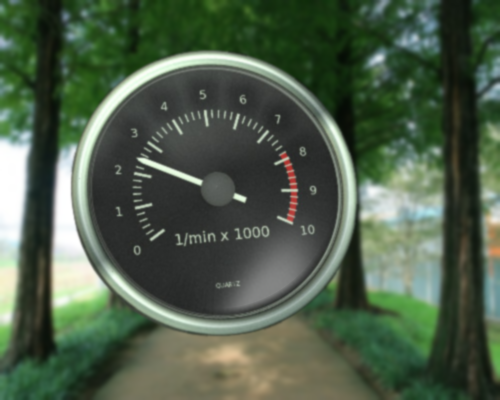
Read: 2400rpm
